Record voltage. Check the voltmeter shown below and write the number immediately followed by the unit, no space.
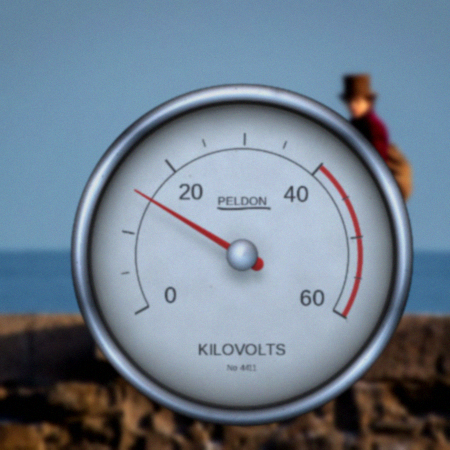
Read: 15kV
